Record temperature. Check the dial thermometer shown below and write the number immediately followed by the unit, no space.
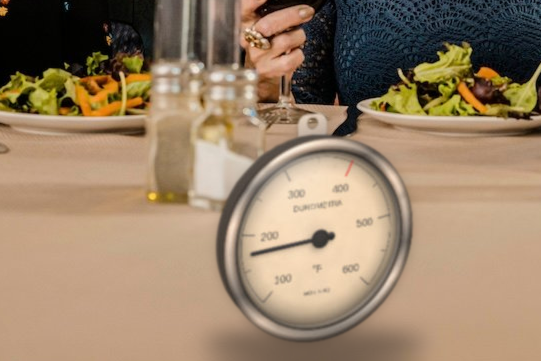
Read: 175°F
